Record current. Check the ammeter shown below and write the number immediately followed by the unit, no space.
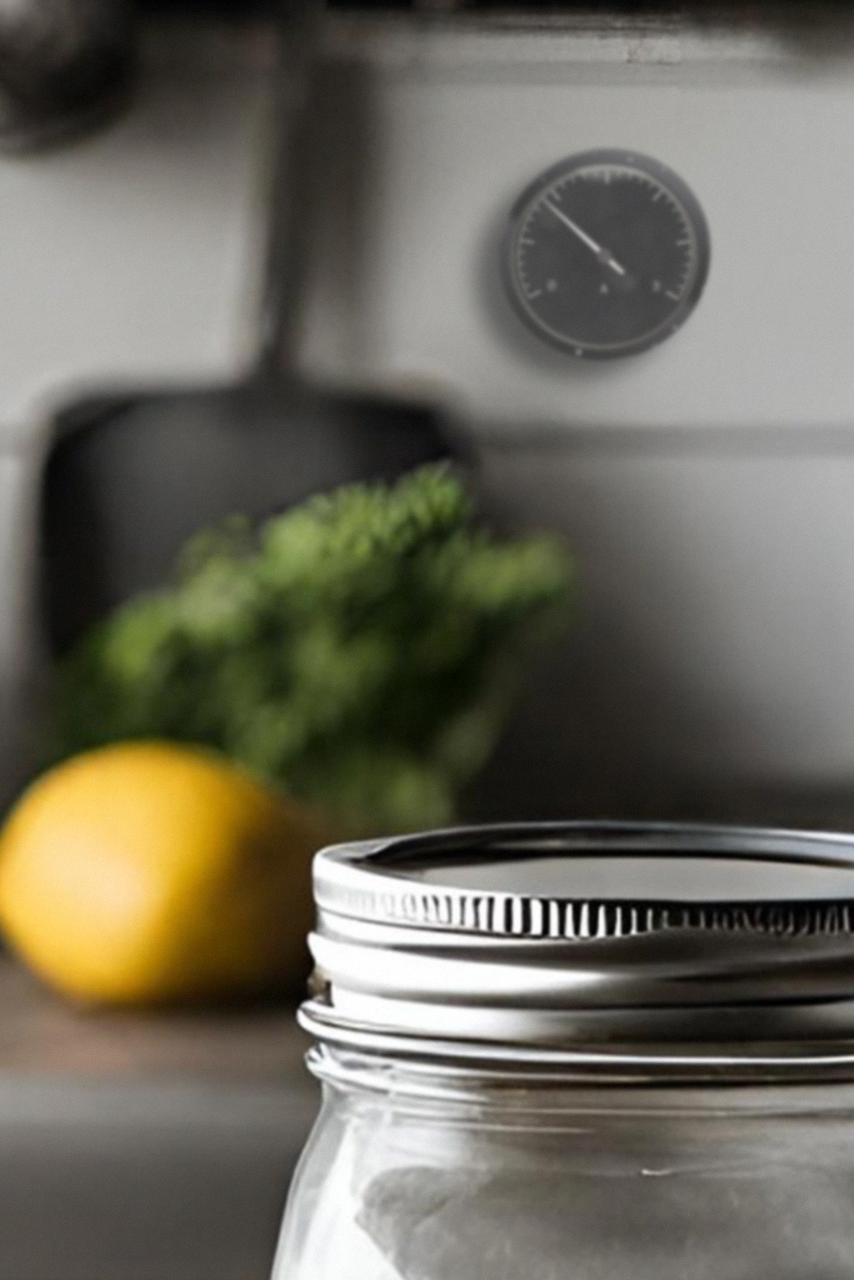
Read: 0.9A
